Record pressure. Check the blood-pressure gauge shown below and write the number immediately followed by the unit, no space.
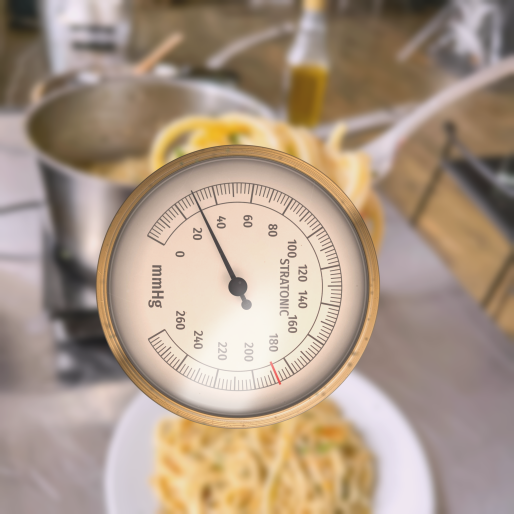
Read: 30mmHg
